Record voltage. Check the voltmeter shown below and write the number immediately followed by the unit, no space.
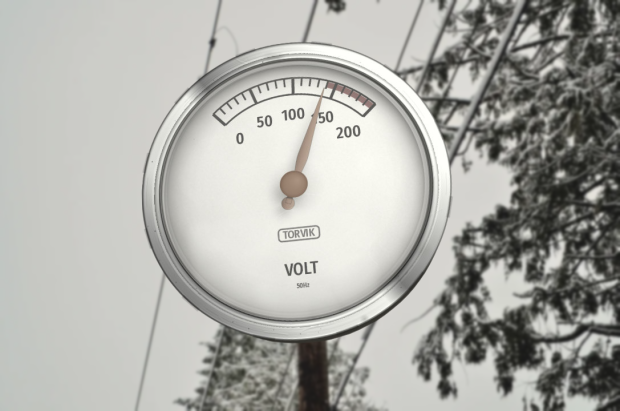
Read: 140V
